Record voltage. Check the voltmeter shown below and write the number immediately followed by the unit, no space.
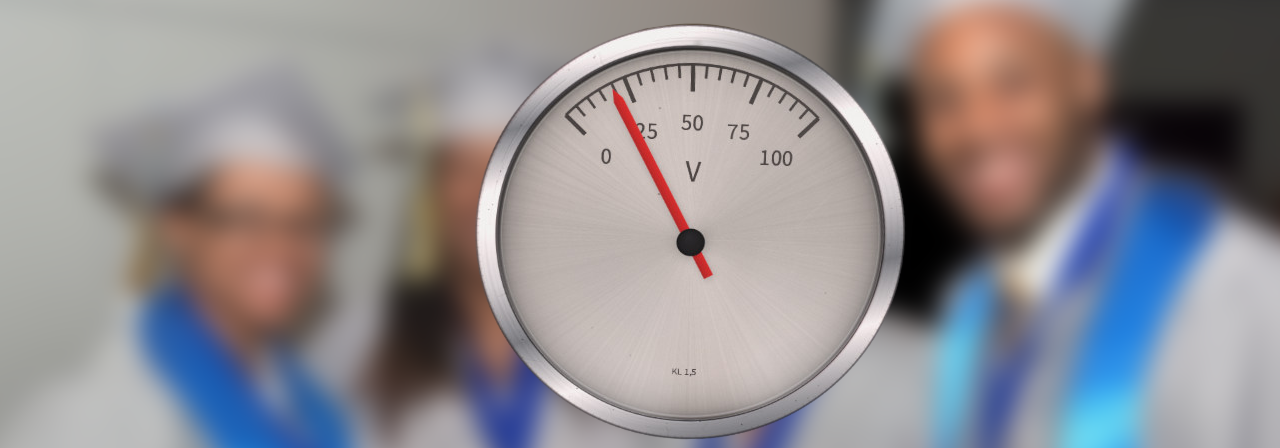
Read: 20V
